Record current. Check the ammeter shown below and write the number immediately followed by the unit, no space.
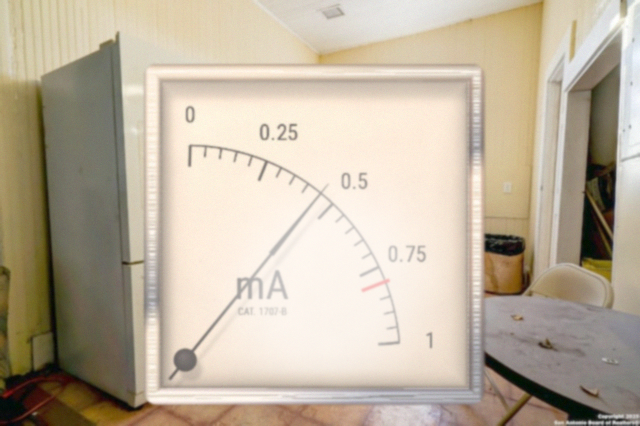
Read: 0.45mA
